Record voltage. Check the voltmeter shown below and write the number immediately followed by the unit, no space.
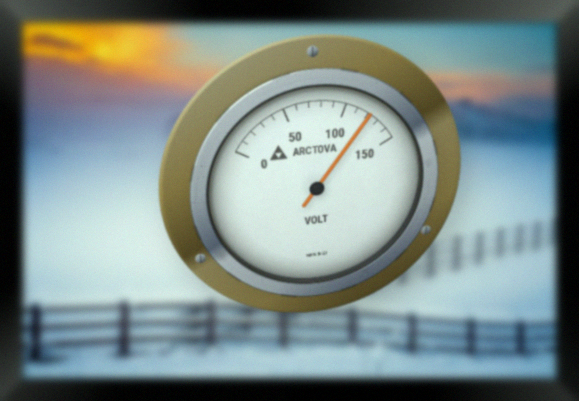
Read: 120V
